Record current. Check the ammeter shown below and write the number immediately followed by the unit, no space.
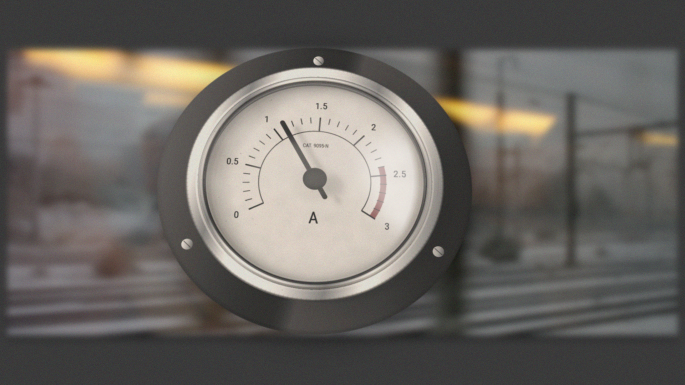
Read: 1.1A
